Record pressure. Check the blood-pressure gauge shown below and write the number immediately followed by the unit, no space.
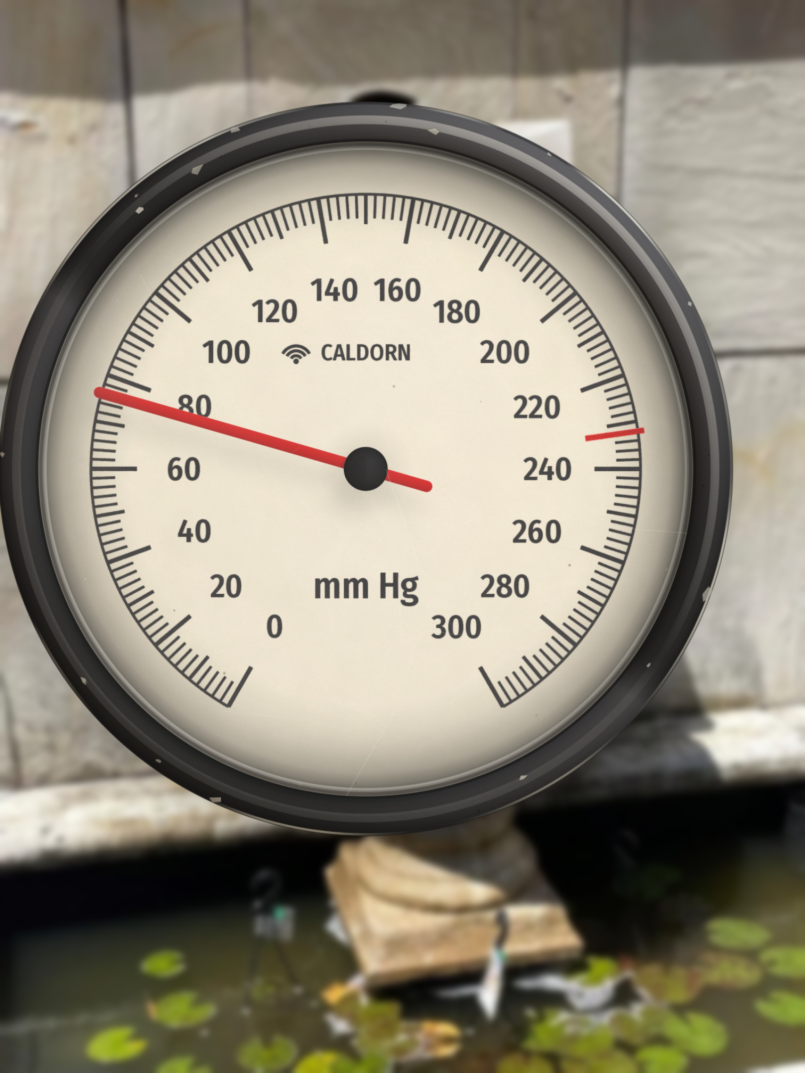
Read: 76mmHg
